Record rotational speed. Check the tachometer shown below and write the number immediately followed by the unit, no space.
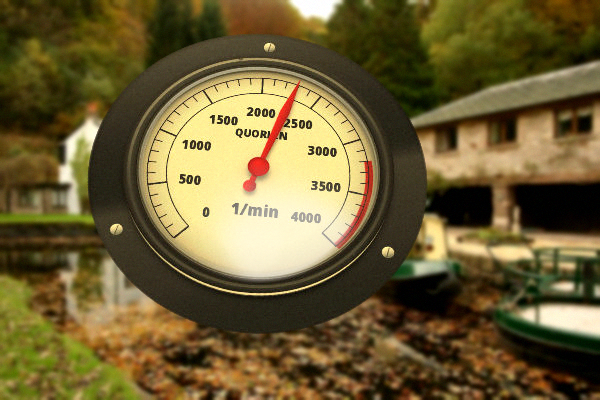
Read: 2300rpm
